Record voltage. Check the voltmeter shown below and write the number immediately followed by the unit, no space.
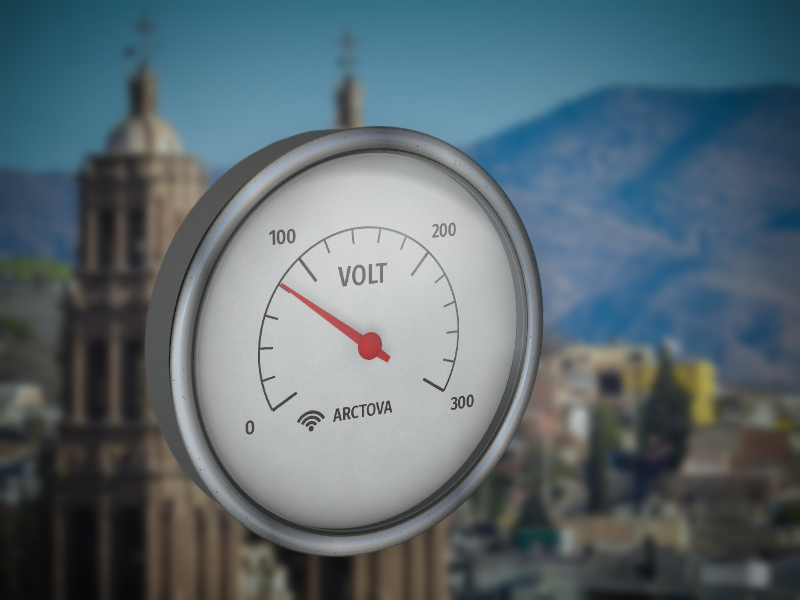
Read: 80V
